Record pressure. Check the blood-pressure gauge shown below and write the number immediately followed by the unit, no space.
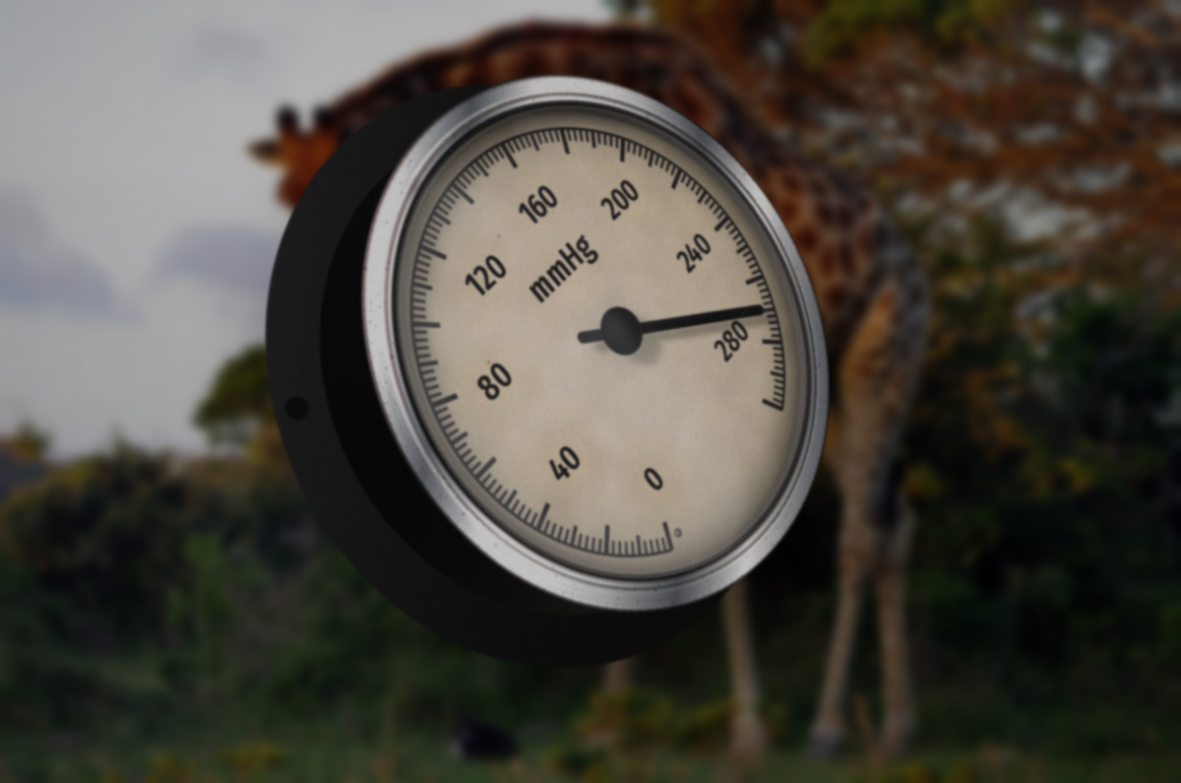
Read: 270mmHg
